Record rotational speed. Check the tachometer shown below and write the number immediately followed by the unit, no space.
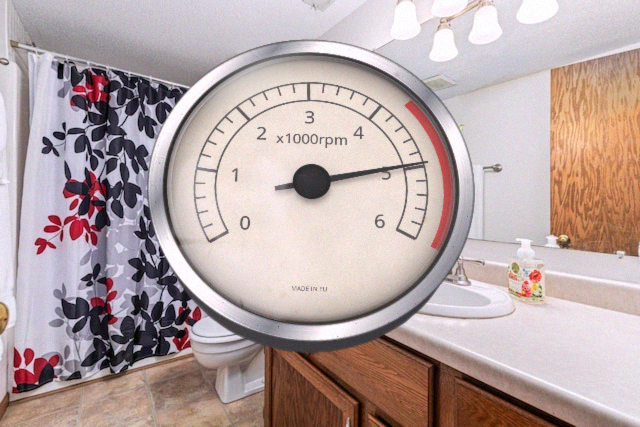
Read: 5000rpm
